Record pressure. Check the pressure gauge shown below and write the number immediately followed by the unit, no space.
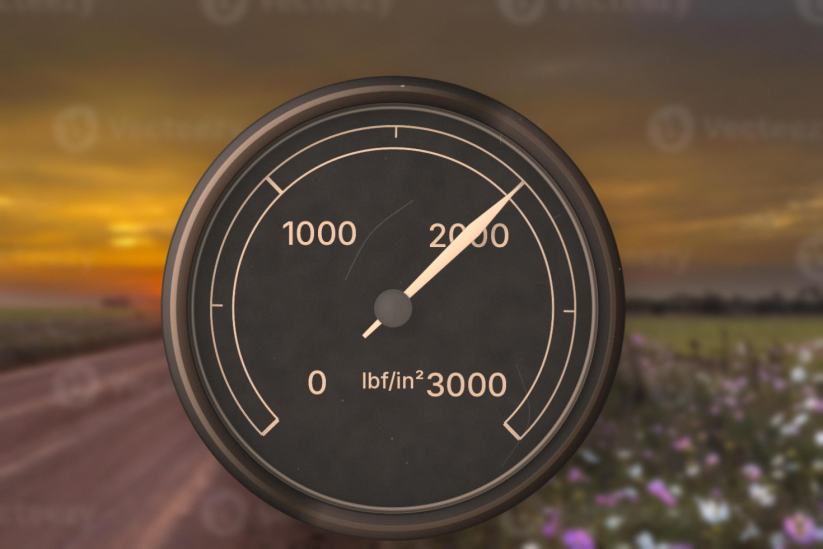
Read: 2000psi
